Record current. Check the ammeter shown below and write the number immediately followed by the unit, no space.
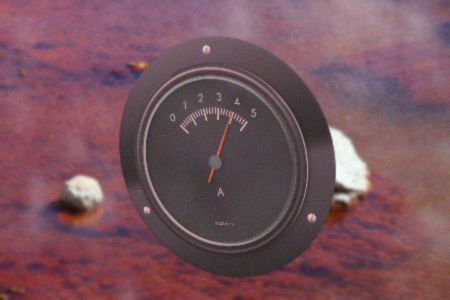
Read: 4A
